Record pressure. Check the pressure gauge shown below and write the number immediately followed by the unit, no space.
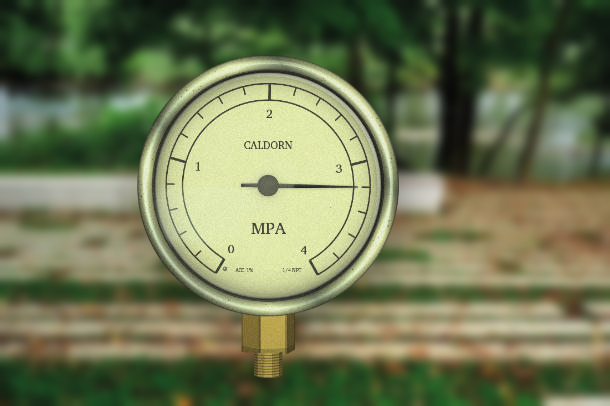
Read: 3.2MPa
